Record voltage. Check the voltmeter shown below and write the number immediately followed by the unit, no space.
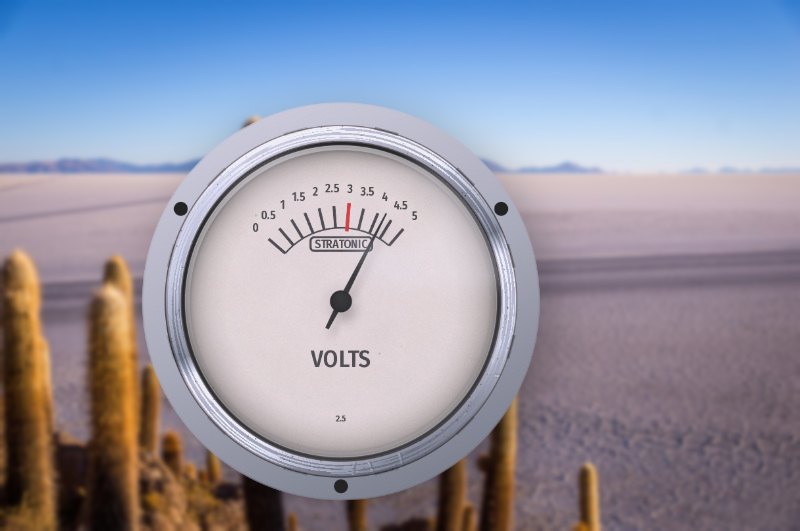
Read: 4.25V
